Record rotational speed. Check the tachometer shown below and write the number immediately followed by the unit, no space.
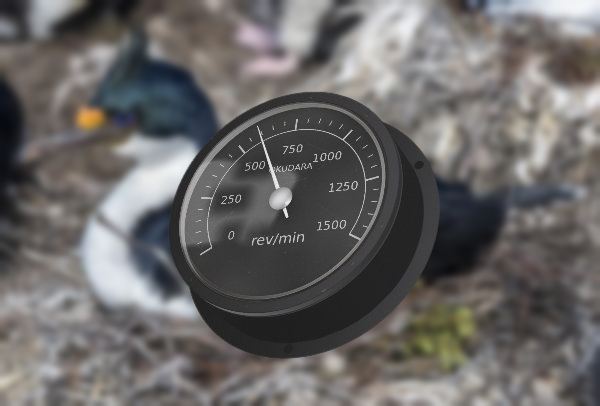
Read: 600rpm
